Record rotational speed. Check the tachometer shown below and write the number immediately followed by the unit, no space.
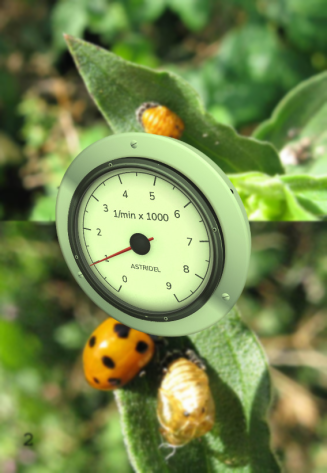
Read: 1000rpm
